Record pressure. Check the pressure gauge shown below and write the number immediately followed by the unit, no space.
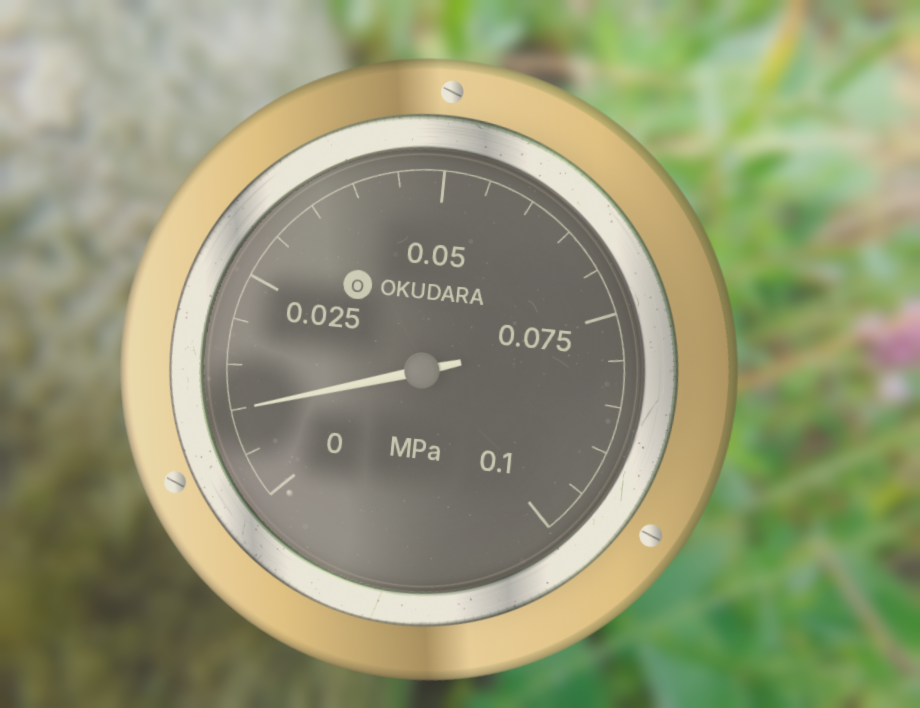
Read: 0.01MPa
